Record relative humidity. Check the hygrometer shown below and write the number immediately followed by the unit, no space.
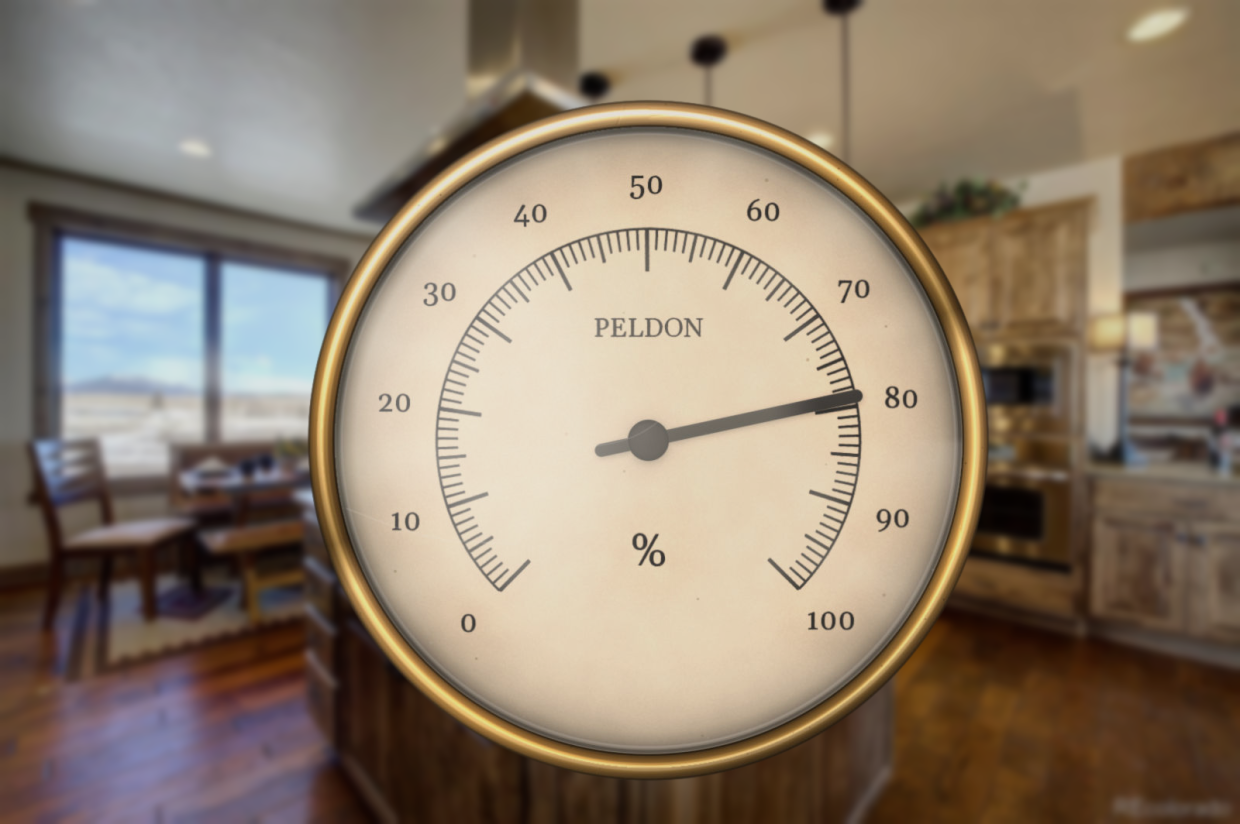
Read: 79%
